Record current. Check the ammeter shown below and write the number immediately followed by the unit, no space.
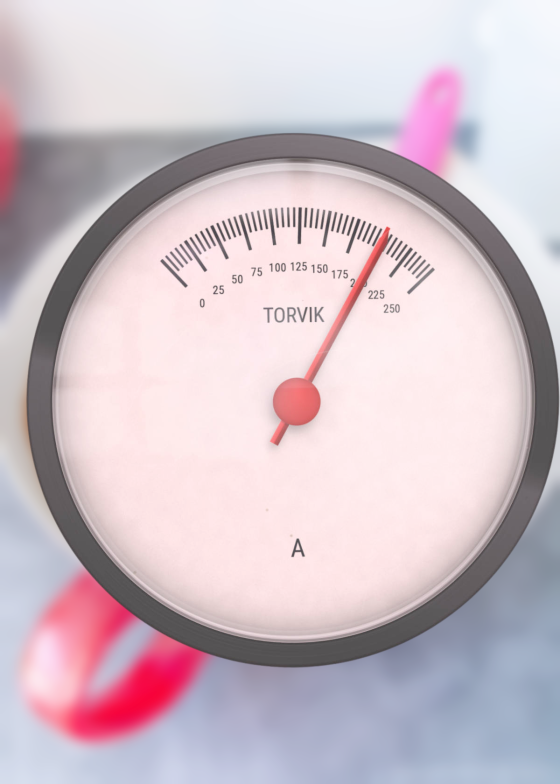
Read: 200A
